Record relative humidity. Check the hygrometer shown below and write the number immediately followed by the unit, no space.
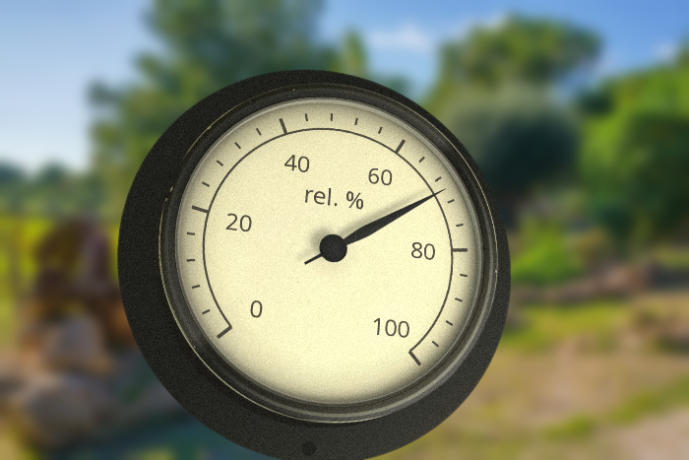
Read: 70%
